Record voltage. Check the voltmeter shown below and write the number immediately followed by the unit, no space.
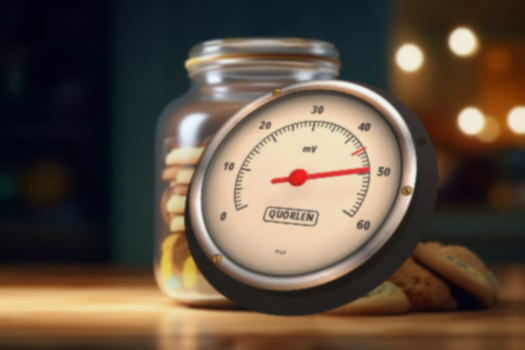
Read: 50mV
